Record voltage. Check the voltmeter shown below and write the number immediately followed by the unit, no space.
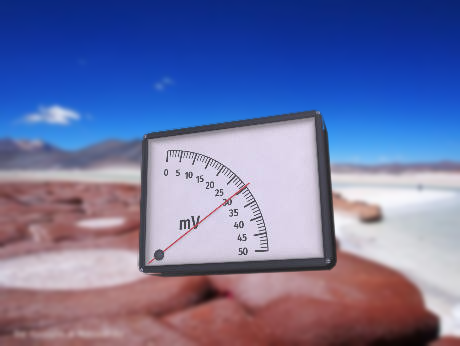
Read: 30mV
